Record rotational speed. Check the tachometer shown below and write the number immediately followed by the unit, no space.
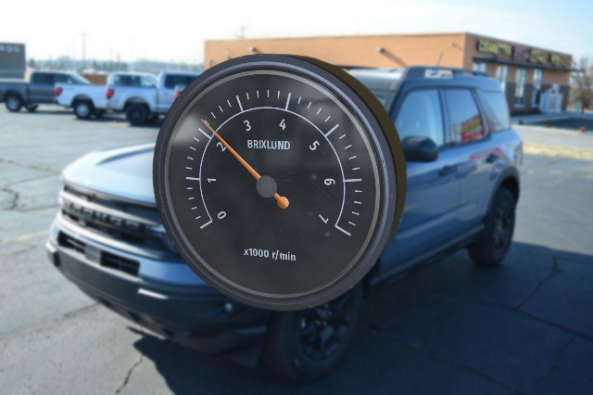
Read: 2200rpm
